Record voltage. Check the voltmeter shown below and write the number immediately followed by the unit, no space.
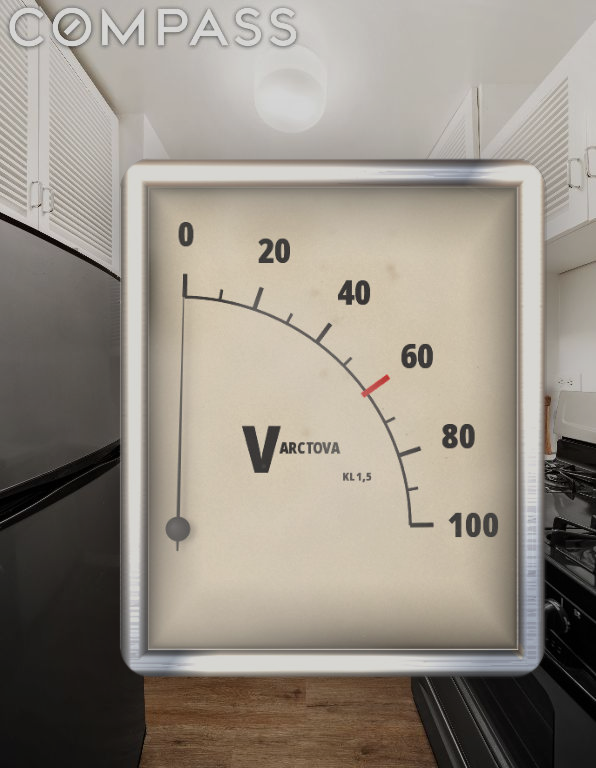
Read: 0V
